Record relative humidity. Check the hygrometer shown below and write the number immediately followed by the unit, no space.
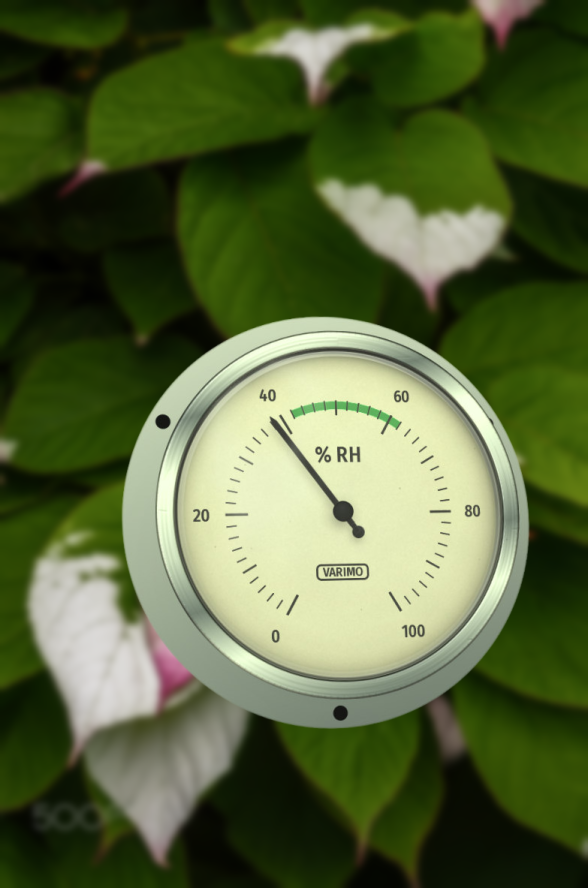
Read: 38%
